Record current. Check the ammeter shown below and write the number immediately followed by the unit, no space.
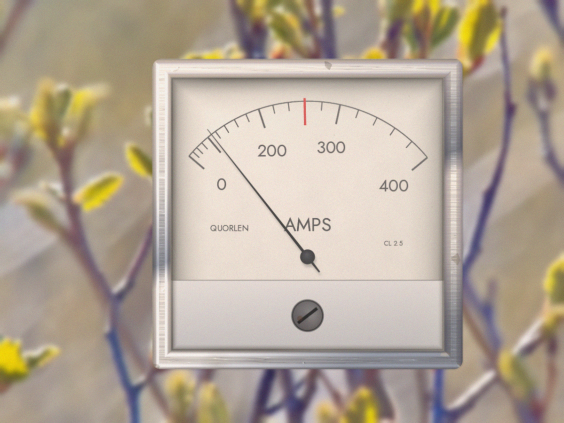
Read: 110A
